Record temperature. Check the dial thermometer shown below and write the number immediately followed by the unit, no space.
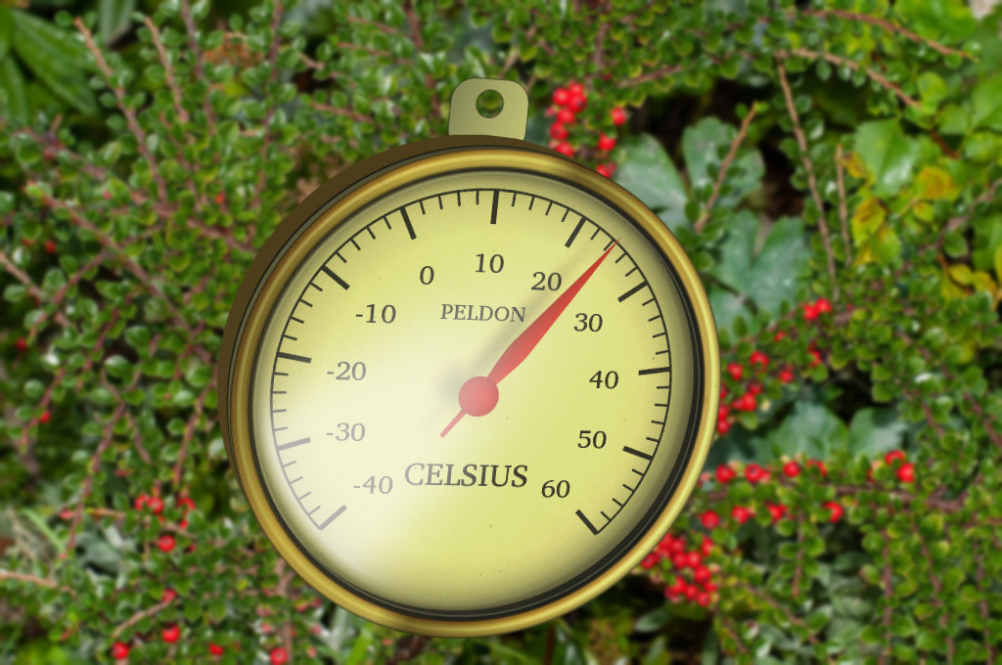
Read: 24°C
